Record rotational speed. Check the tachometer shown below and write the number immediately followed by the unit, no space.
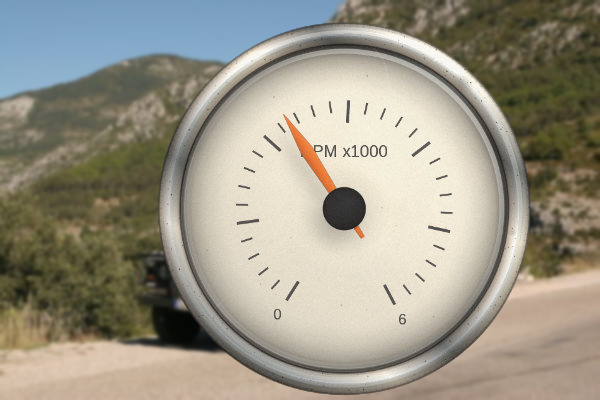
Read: 2300rpm
